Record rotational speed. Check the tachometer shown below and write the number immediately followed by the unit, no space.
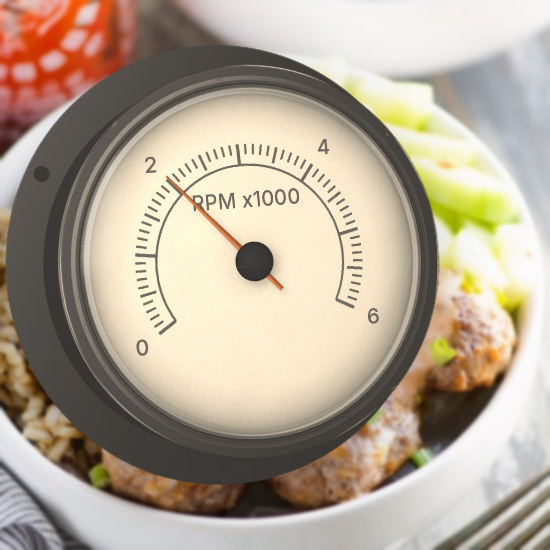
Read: 2000rpm
